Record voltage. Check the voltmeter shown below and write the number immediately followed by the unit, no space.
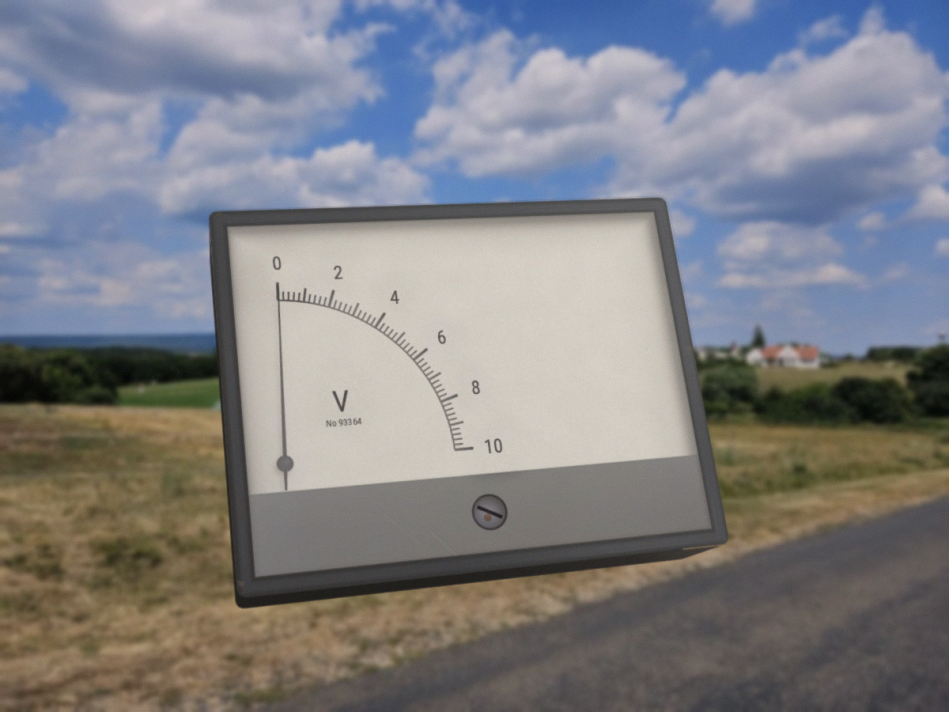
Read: 0V
